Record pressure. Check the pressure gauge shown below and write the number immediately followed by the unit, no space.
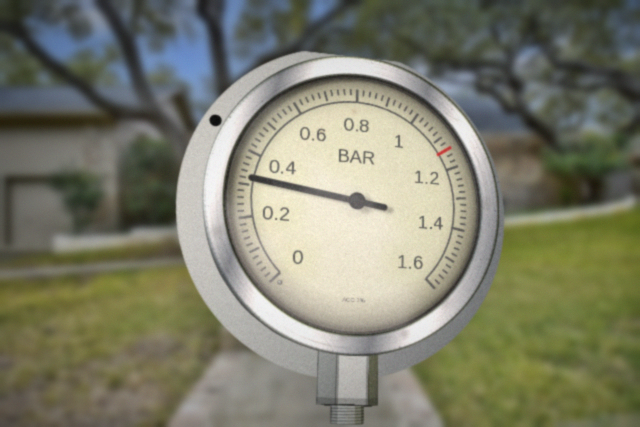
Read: 0.32bar
